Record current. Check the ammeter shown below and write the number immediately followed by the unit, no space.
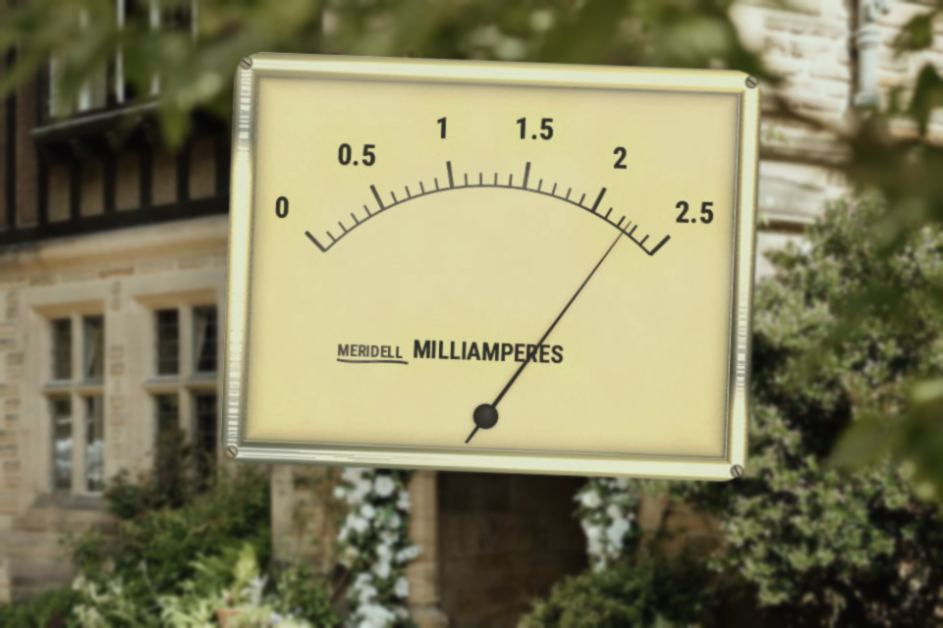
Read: 2.25mA
